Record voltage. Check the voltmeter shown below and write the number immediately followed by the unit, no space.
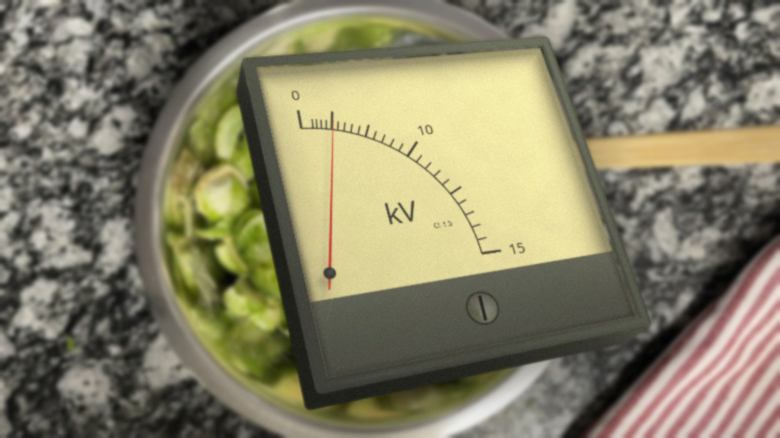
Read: 5kV
